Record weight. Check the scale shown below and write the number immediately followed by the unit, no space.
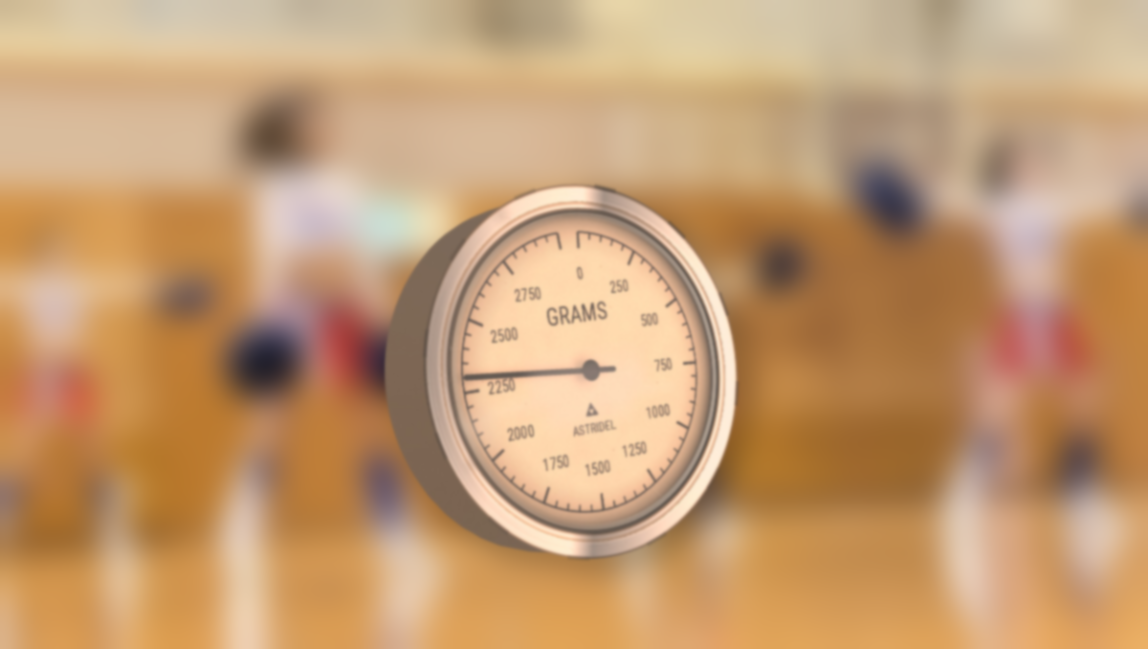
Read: 2300g
